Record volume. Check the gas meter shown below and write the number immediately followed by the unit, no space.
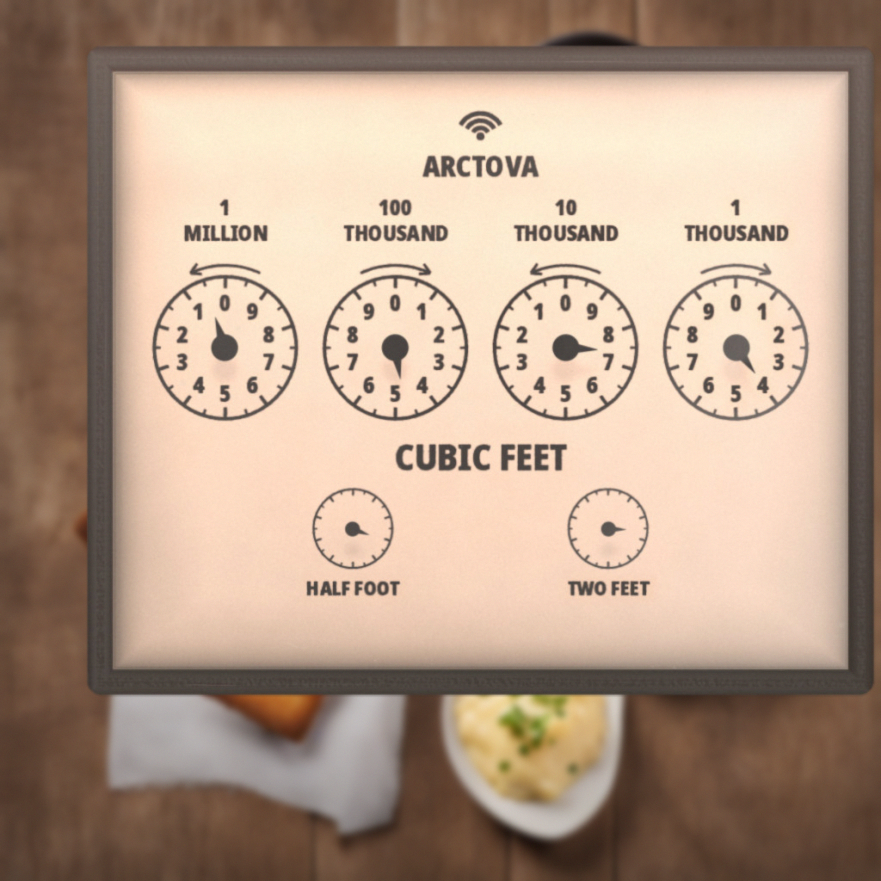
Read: 47400ft³
